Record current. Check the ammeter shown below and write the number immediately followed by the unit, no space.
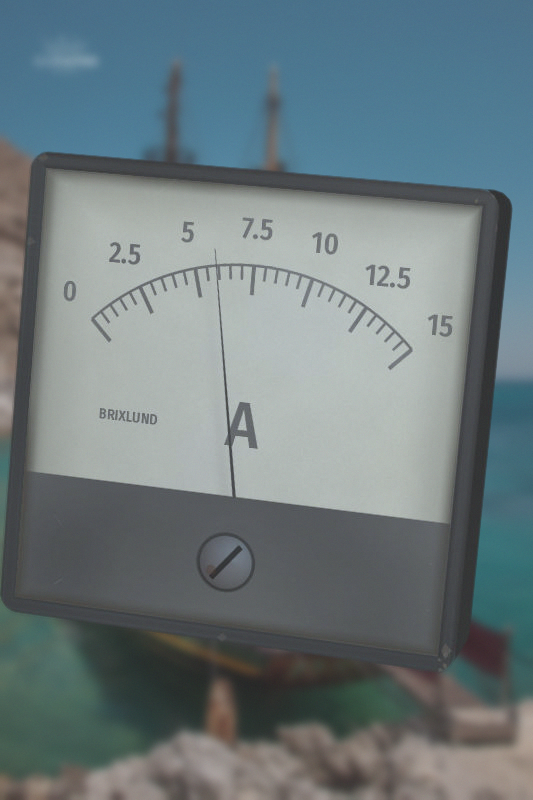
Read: 6A
